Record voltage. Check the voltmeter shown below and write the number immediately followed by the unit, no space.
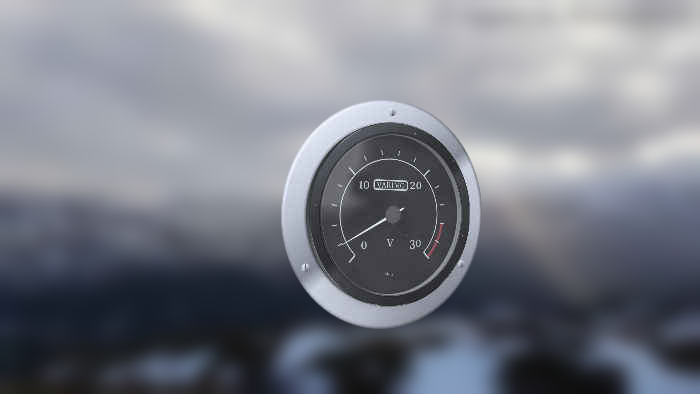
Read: 2V
